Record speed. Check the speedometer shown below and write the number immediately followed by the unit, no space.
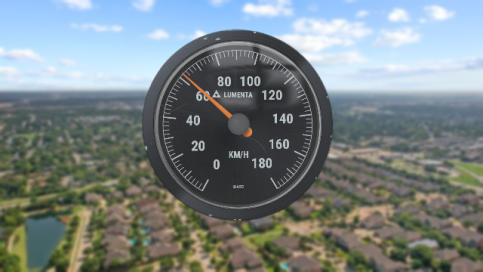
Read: 62km/h
